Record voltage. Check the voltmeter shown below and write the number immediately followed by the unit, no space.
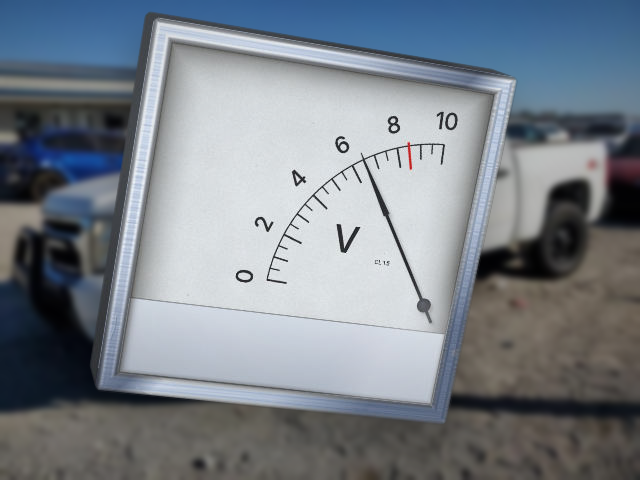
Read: 6.5V
